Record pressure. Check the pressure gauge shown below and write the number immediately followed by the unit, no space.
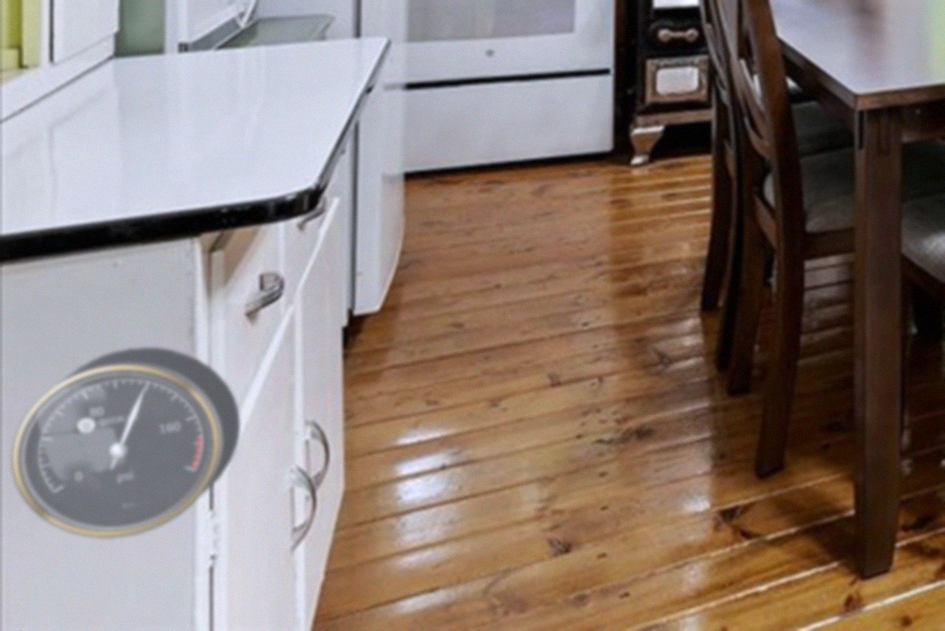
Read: 120psi
